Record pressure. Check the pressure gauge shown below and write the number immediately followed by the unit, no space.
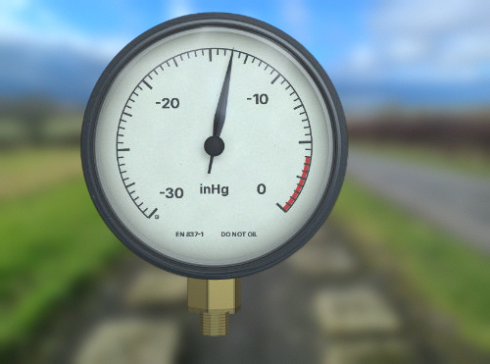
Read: -13.5inHg
